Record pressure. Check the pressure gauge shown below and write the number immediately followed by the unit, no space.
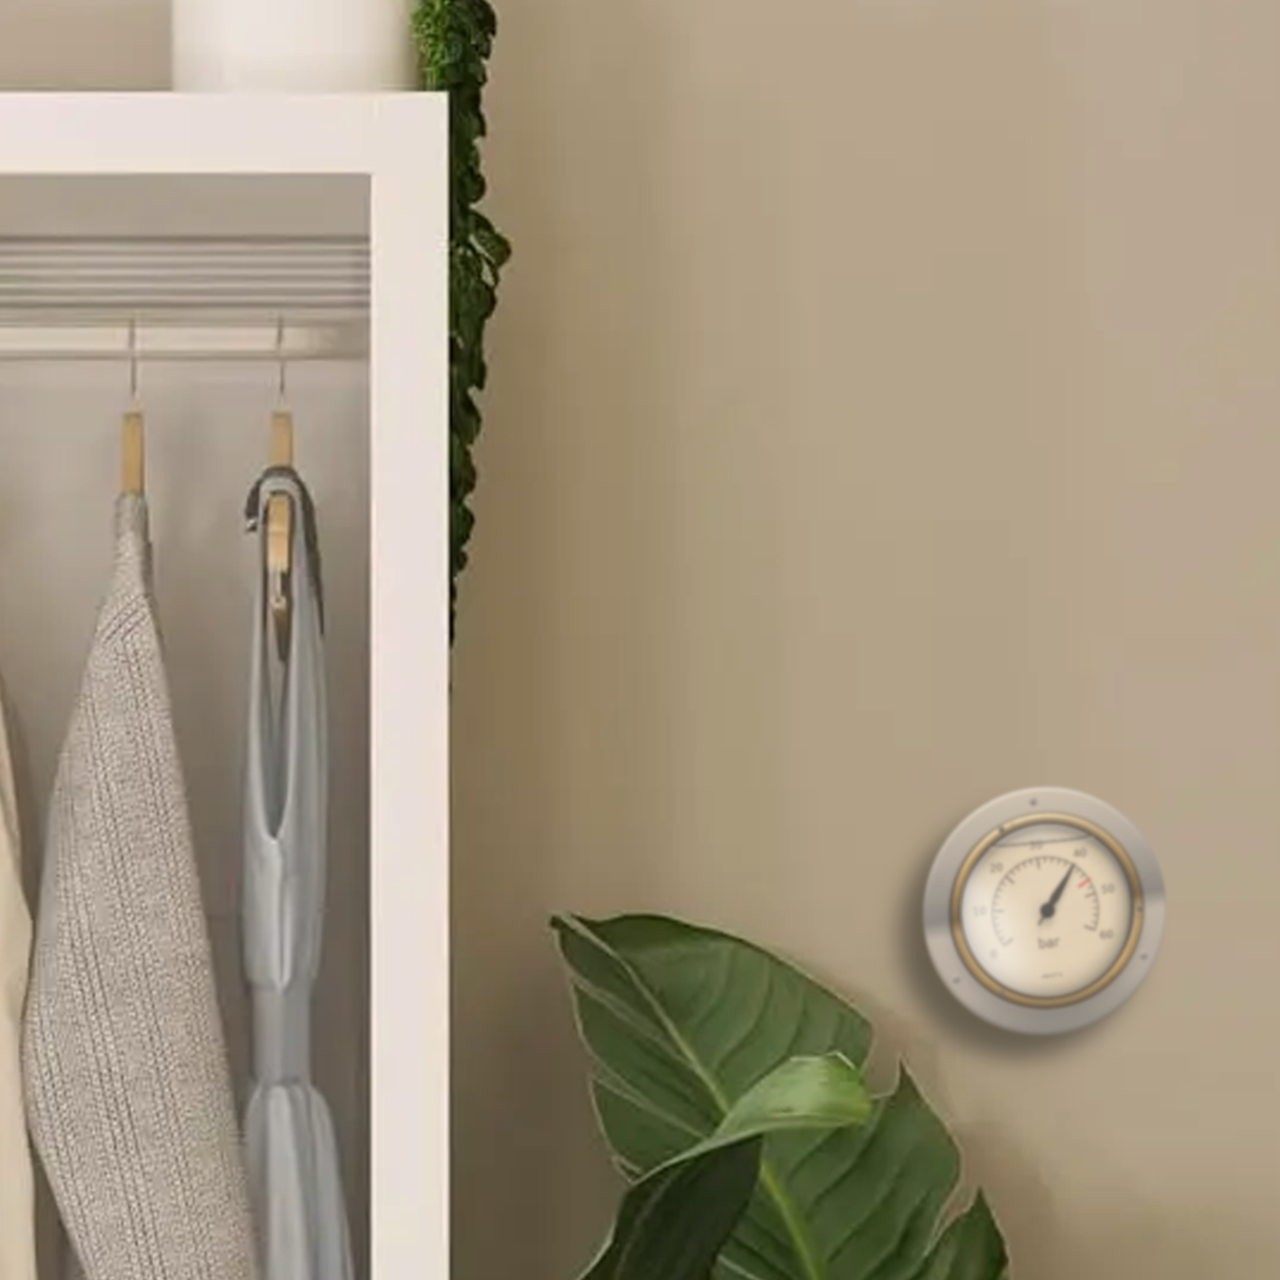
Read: 40bar
